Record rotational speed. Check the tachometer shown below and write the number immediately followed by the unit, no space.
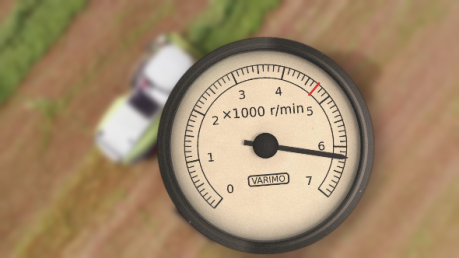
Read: 6200rpm
